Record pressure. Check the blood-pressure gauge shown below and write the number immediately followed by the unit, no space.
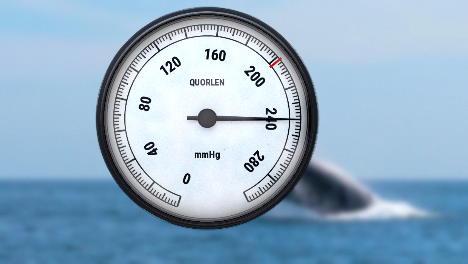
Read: 240mmHg
